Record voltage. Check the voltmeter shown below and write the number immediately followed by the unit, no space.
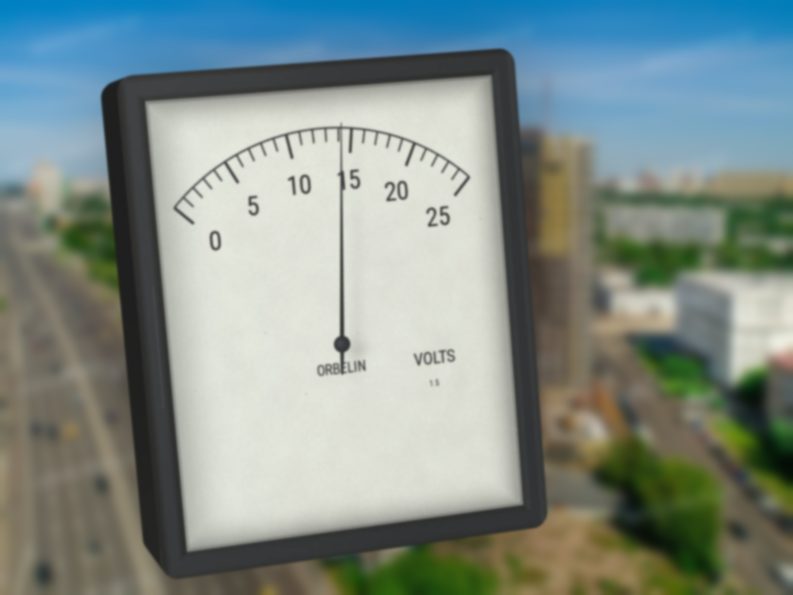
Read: 14V
